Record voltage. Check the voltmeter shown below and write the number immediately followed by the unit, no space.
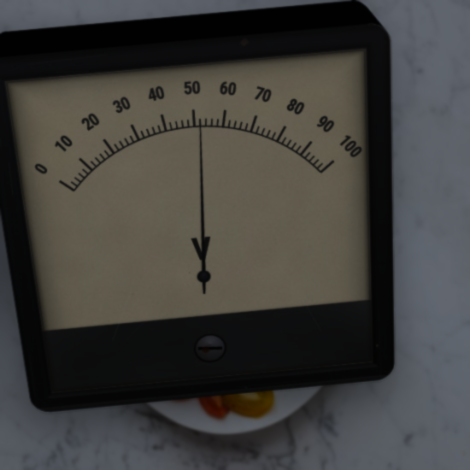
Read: 52V
